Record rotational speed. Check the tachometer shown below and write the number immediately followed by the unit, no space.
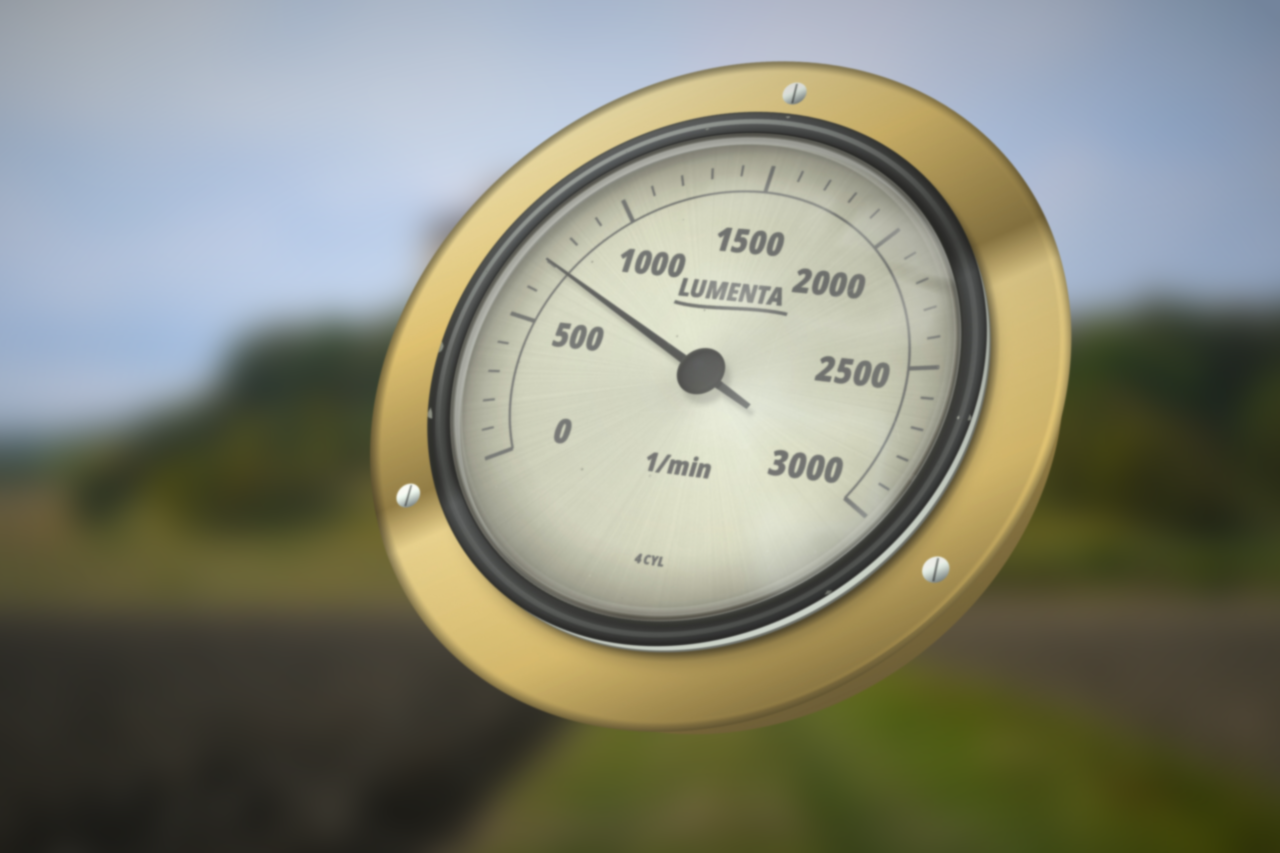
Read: 700rpm
